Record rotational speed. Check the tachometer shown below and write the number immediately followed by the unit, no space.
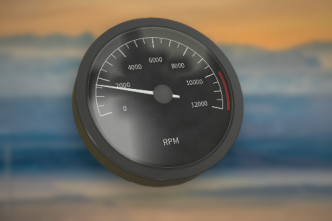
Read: 1500rpm
